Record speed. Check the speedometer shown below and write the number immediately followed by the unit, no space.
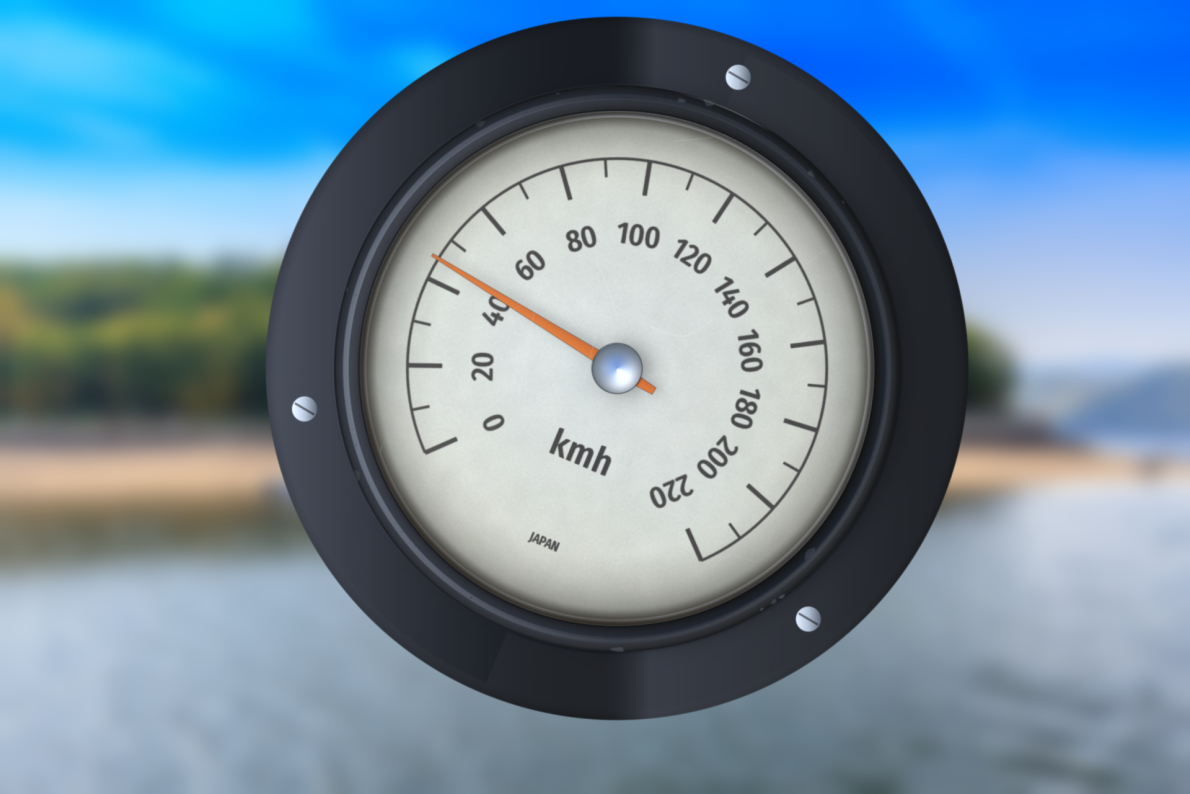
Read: 45km/h
